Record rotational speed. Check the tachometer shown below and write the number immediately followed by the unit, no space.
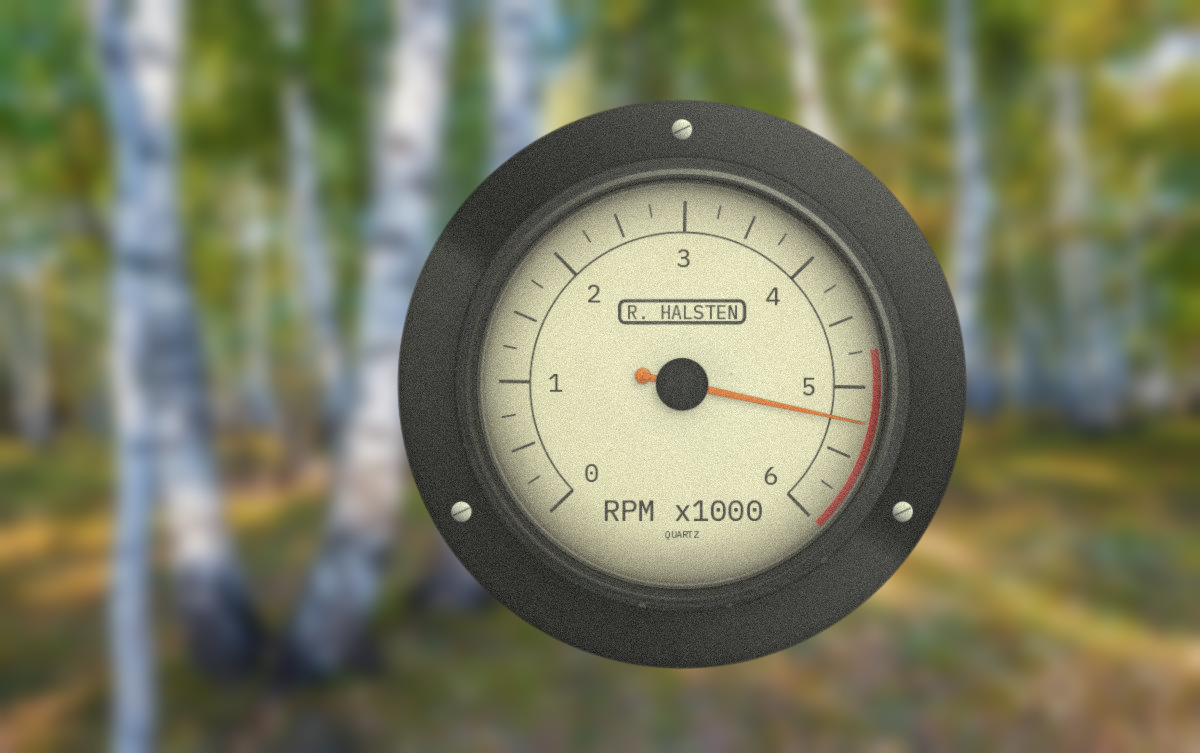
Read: 5250rpm
